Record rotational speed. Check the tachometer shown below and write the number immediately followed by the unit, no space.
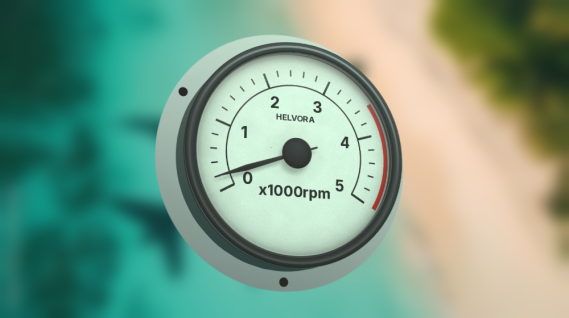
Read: 200rpm
